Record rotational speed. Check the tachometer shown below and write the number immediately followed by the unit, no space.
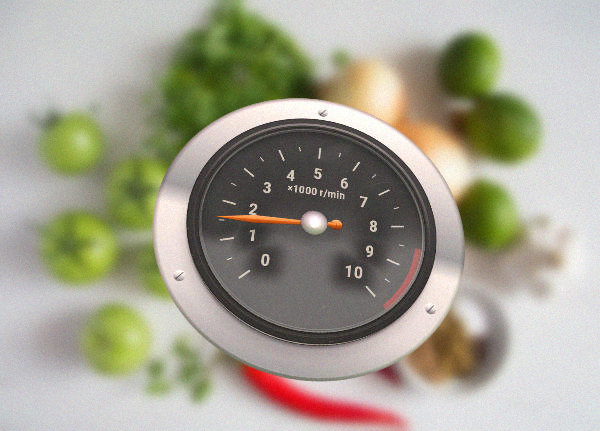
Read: 1500rpm
